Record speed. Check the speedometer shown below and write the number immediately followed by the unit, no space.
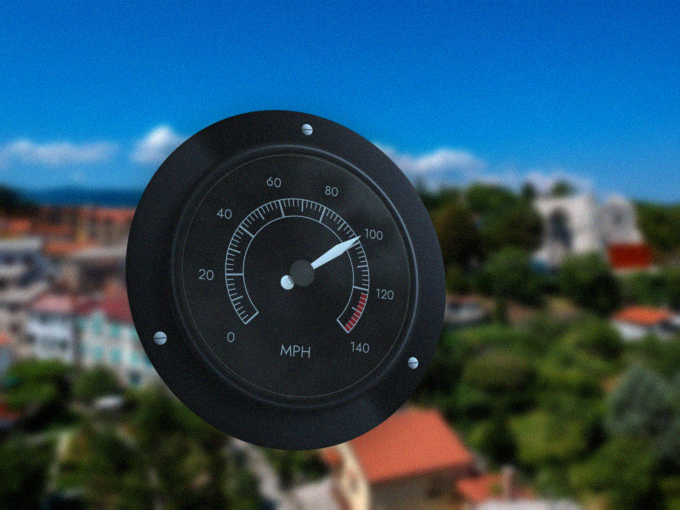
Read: 98mph
